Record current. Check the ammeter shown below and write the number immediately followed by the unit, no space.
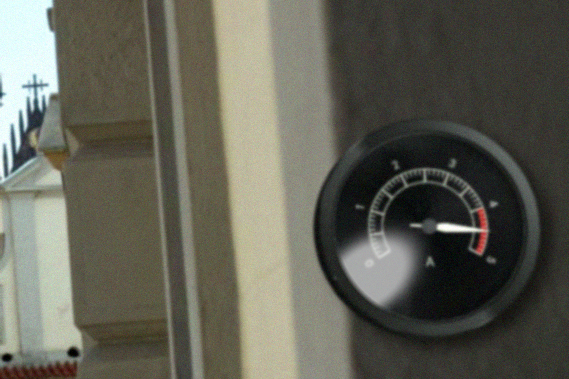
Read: 4.5A
